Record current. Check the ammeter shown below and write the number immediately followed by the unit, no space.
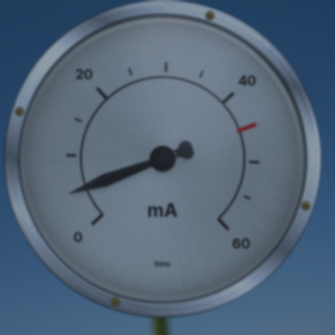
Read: 5mA
